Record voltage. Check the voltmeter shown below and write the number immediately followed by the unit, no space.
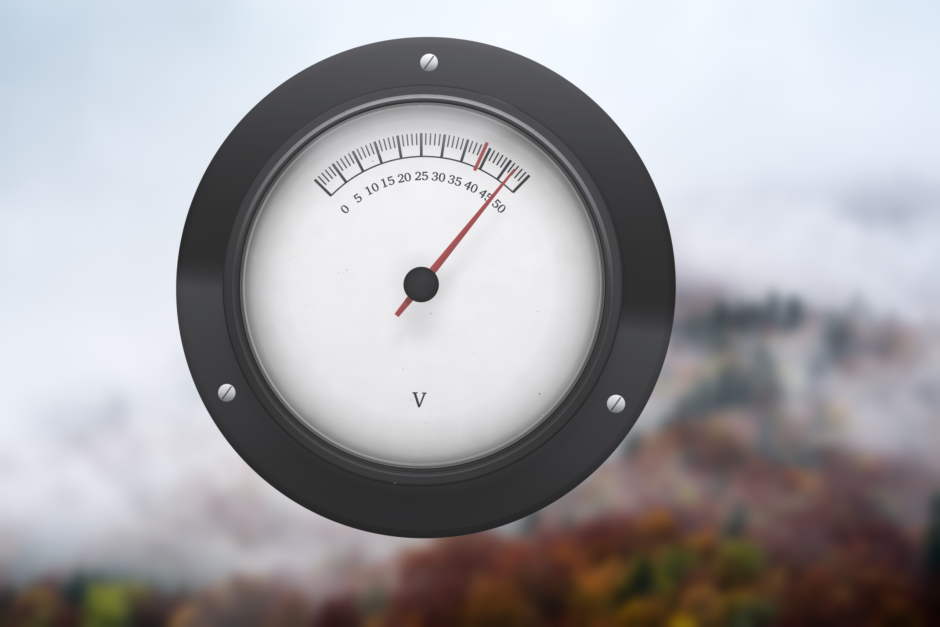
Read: 47V
